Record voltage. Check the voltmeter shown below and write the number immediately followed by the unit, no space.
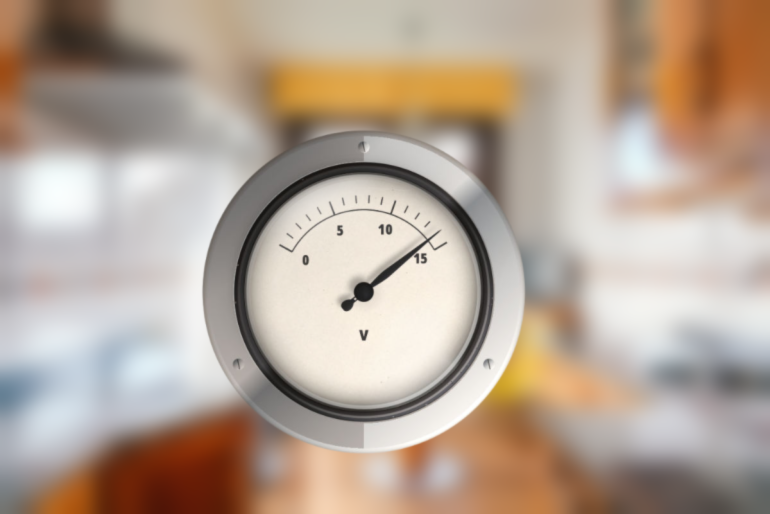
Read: 14V
